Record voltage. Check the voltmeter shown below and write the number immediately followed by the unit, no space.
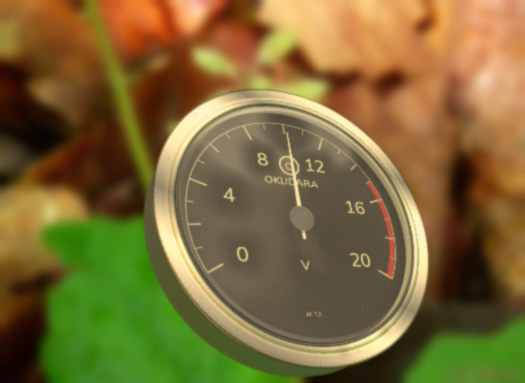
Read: 10V
